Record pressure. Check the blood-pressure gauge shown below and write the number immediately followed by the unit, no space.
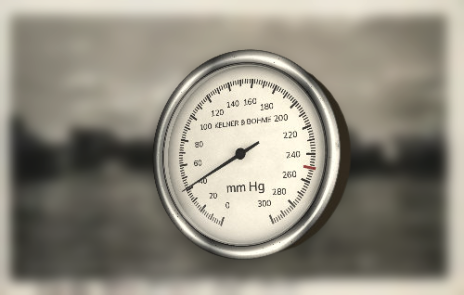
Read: 40mmHg
